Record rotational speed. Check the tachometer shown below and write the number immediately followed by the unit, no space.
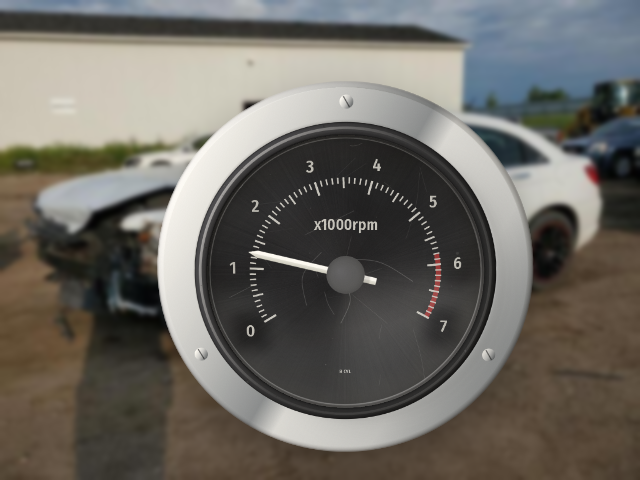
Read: 1300rpm
